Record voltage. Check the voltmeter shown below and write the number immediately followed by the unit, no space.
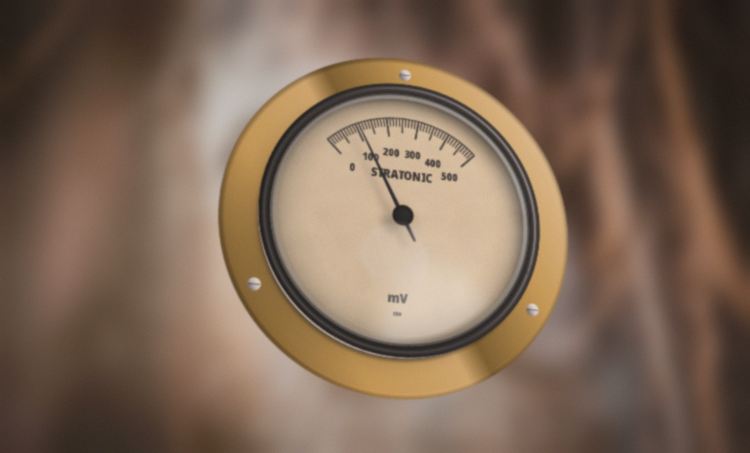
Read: 100mV
